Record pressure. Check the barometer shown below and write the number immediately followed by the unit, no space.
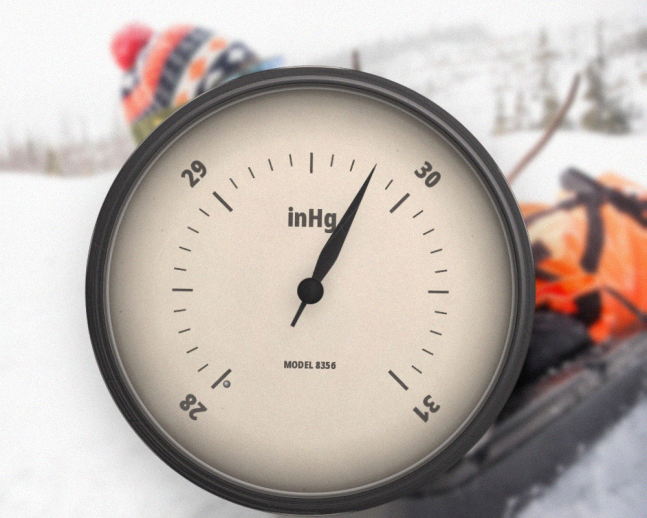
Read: 29.8inHg
